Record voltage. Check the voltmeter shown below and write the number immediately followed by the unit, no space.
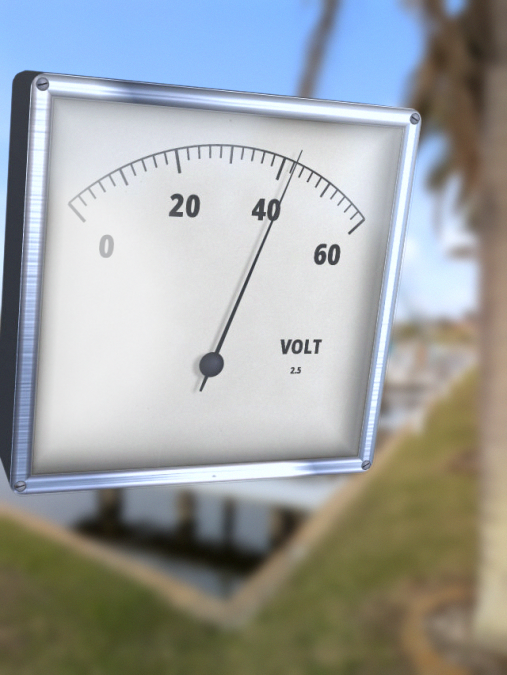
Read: 42V
